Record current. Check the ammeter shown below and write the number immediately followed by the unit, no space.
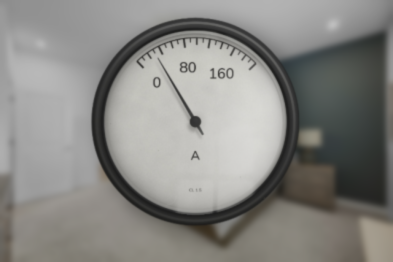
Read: 30A
